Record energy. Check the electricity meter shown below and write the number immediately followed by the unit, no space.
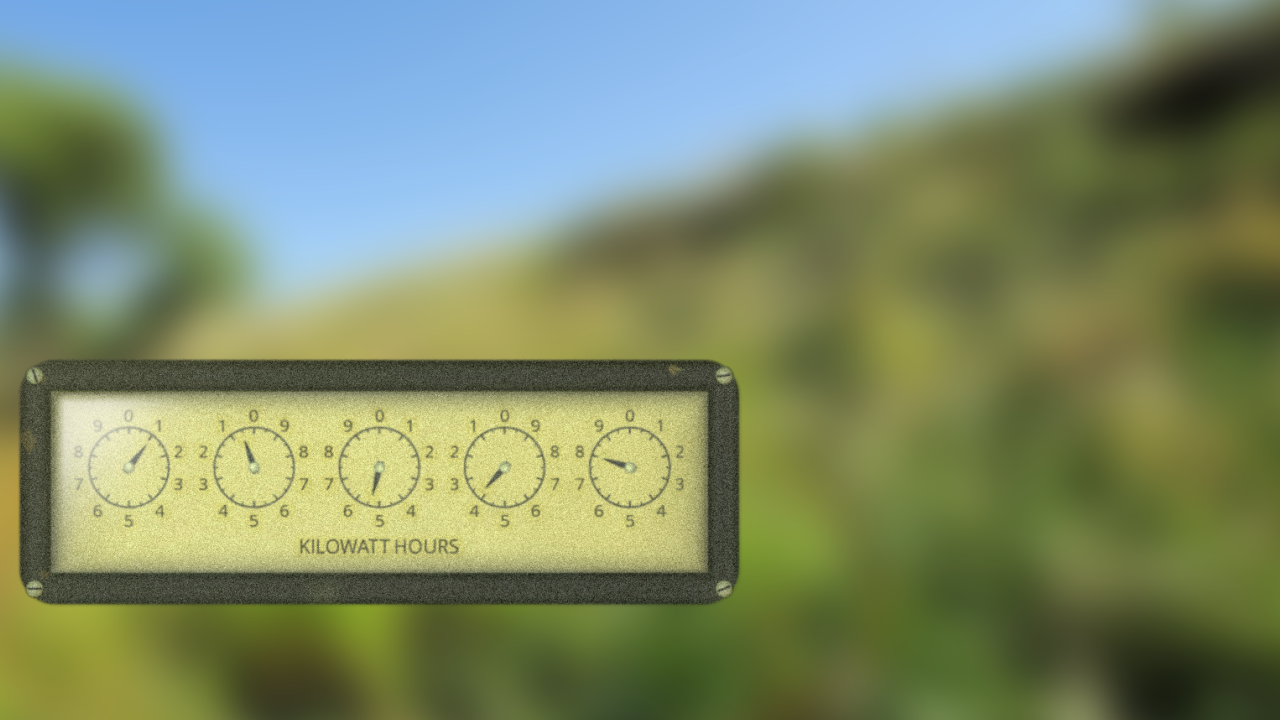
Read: 10538kWh
